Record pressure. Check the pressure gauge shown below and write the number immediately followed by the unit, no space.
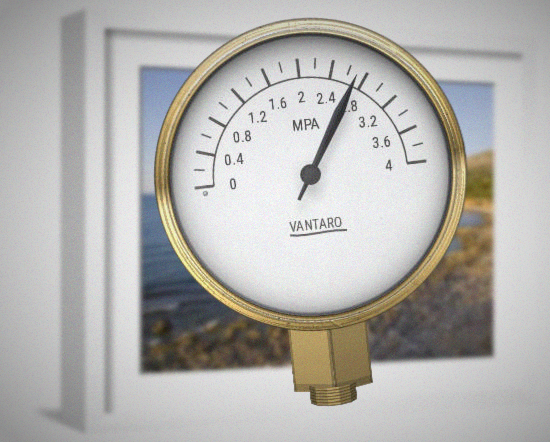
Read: 2.7MPa
